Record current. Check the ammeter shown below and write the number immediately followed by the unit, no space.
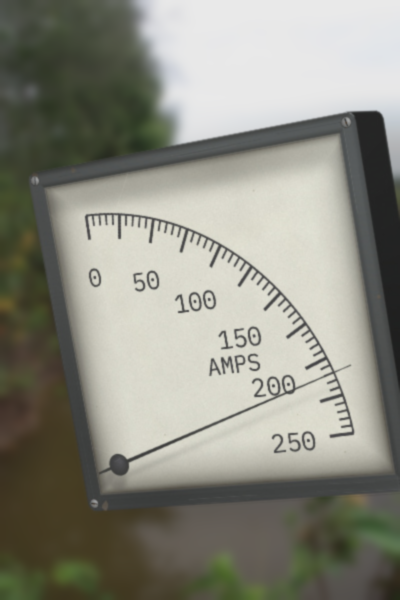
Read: 210A
